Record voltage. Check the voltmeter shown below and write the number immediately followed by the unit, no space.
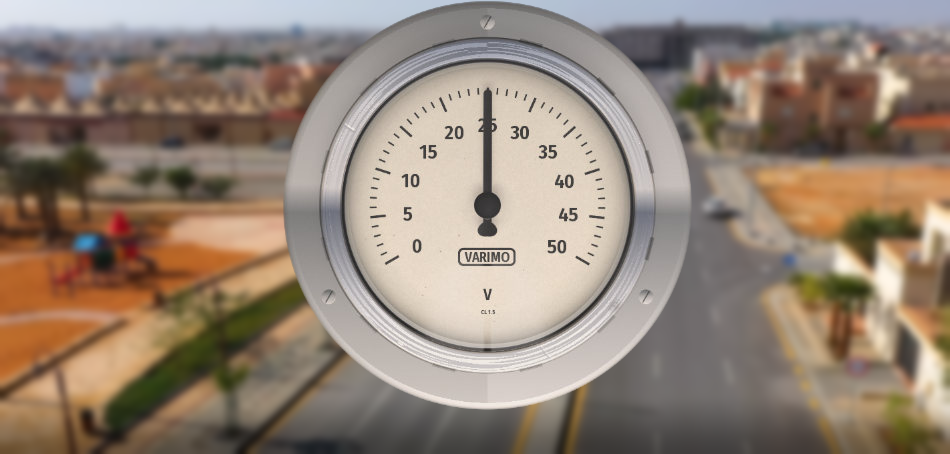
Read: 25V
